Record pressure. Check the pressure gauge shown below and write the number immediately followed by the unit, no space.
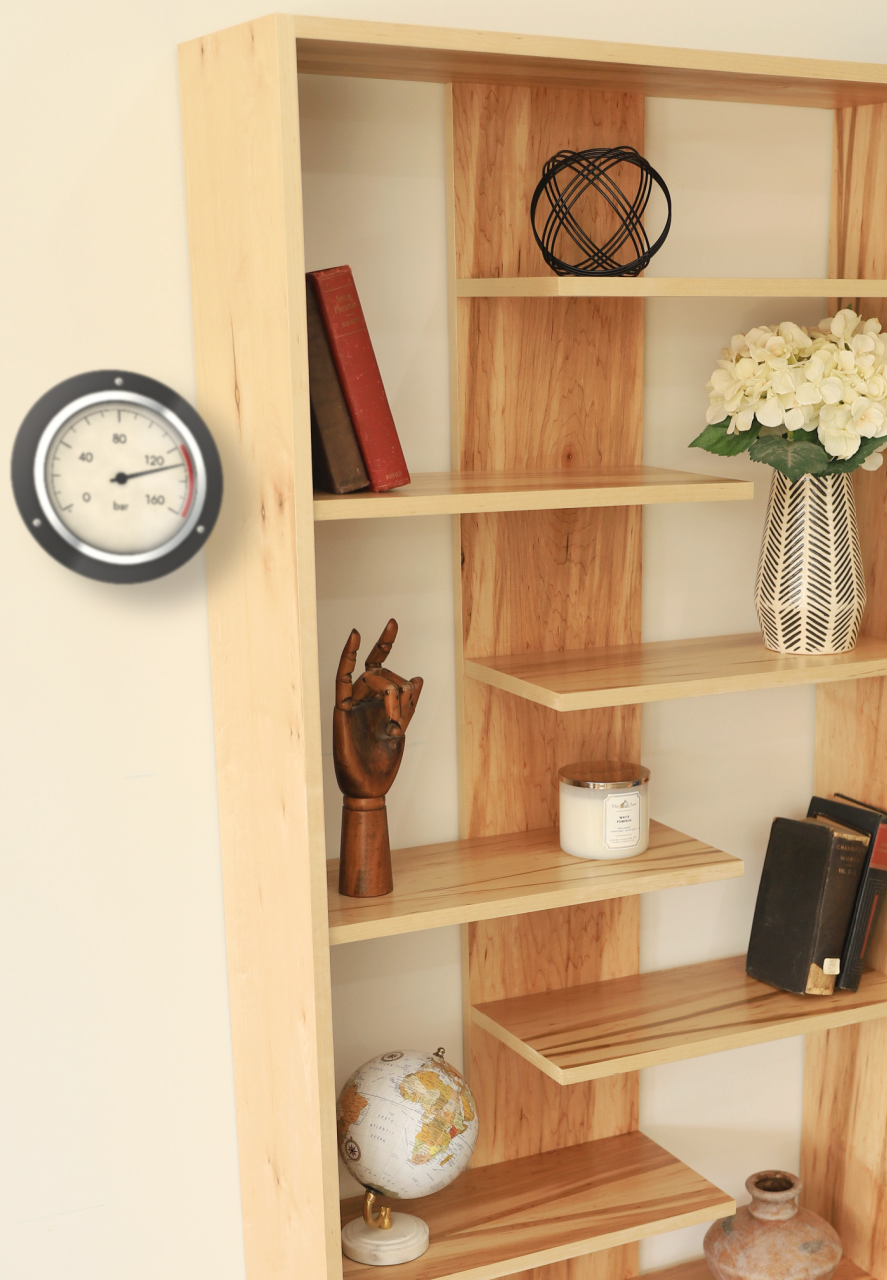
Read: 130bar
